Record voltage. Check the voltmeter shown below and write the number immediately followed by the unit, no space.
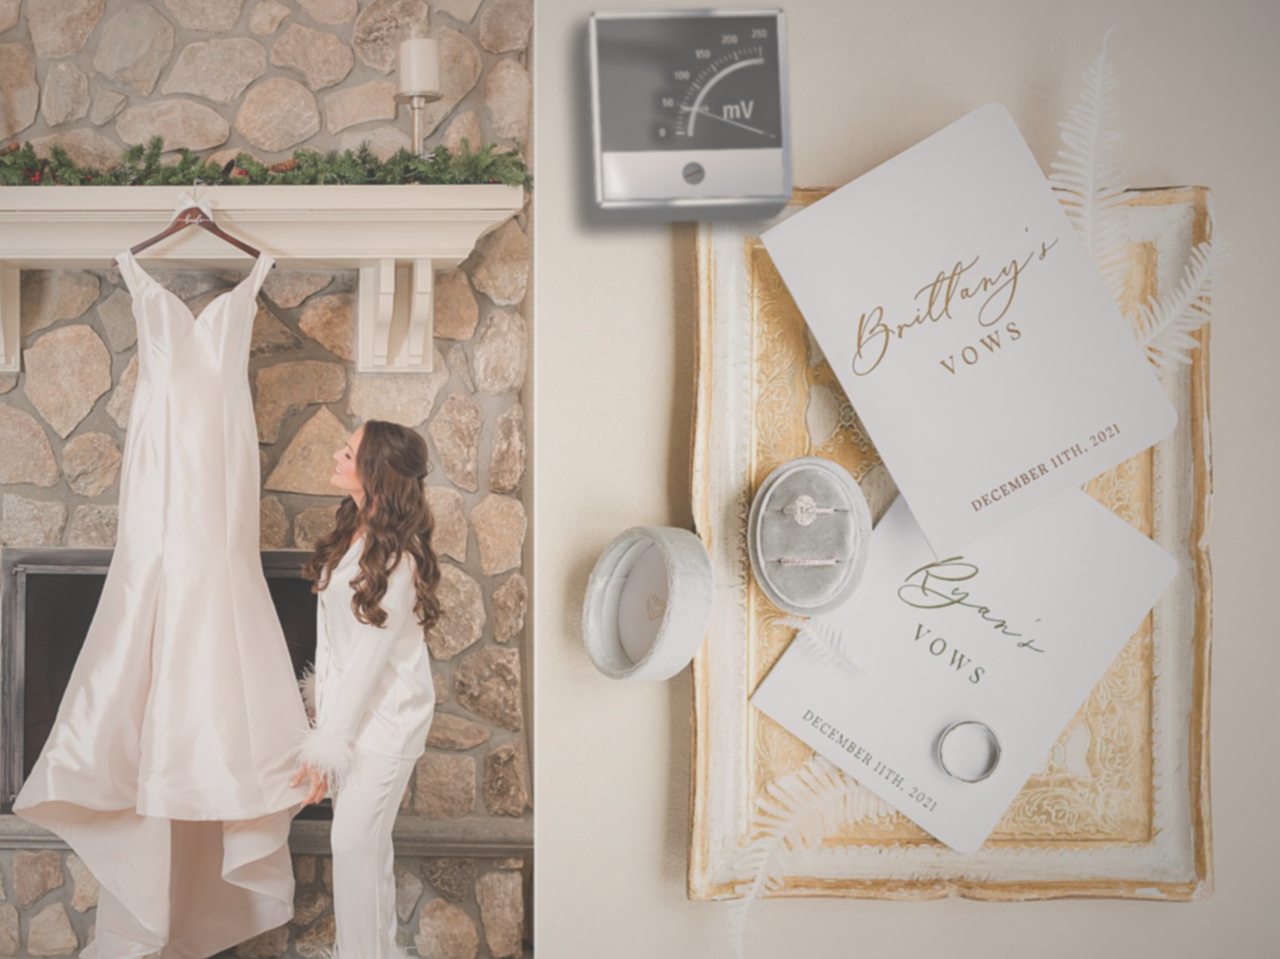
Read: 50mV
